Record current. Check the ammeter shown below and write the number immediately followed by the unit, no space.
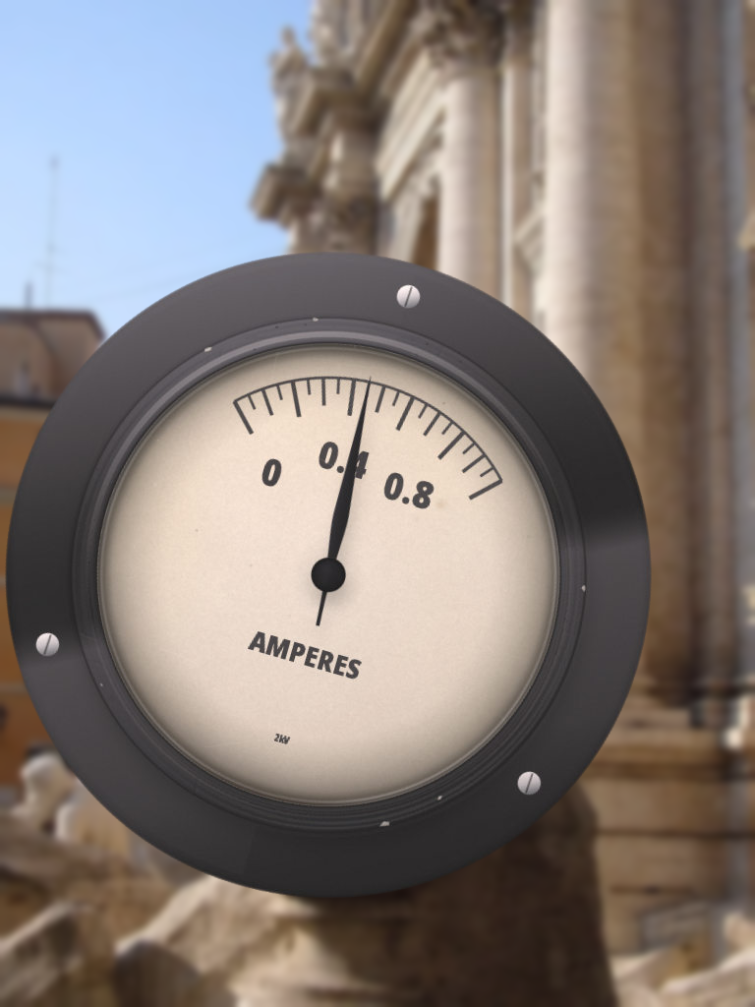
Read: 0.45A
